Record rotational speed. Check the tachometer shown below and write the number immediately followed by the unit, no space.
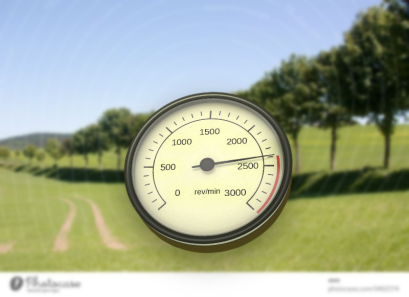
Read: 2400rpm
